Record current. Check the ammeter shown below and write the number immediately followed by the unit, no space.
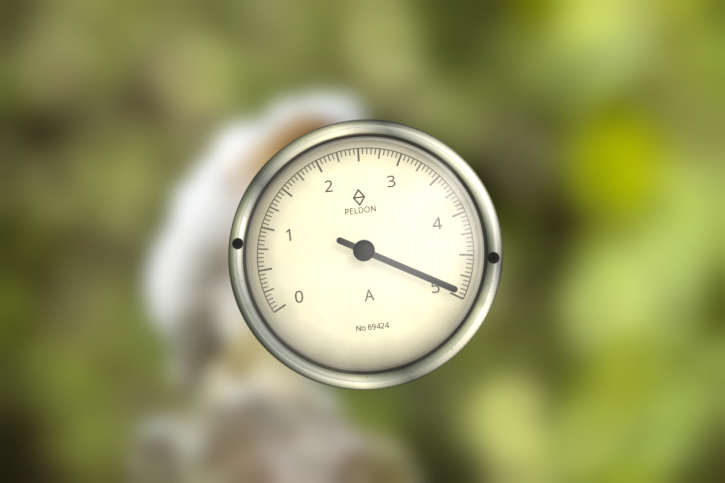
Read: 4.95A
